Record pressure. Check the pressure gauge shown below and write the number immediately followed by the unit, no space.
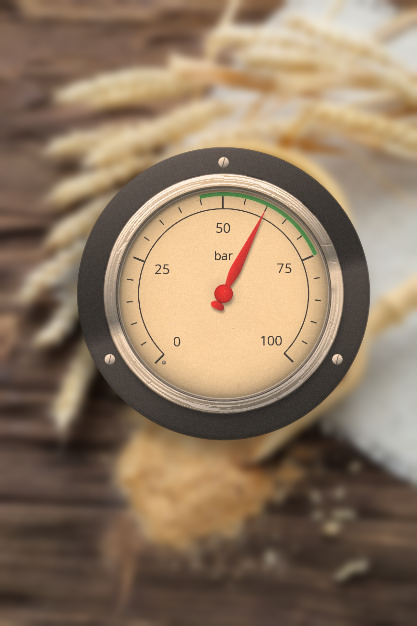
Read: 60bar
